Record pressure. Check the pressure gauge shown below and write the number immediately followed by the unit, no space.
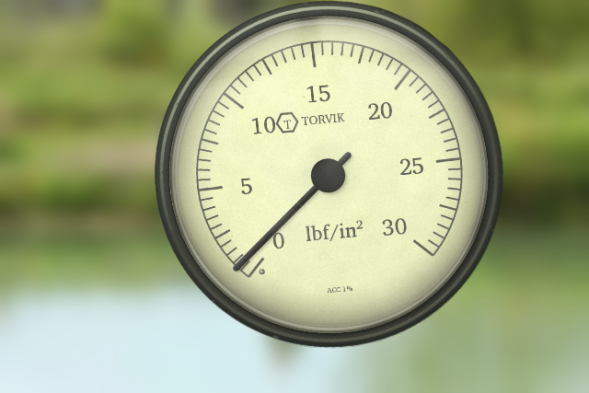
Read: 0.75psi
